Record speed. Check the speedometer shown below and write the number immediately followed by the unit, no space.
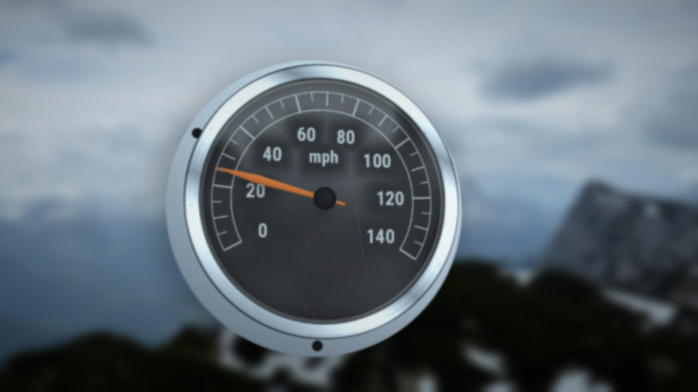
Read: 25mph
